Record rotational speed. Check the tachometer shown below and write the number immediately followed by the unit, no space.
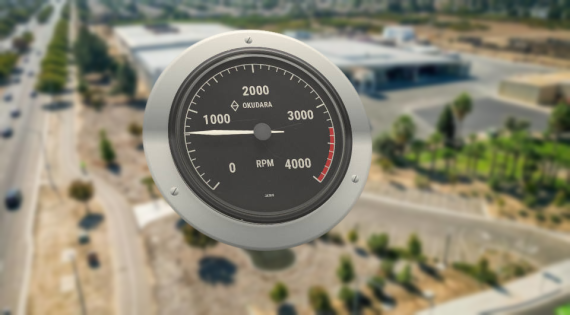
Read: 700rpm
